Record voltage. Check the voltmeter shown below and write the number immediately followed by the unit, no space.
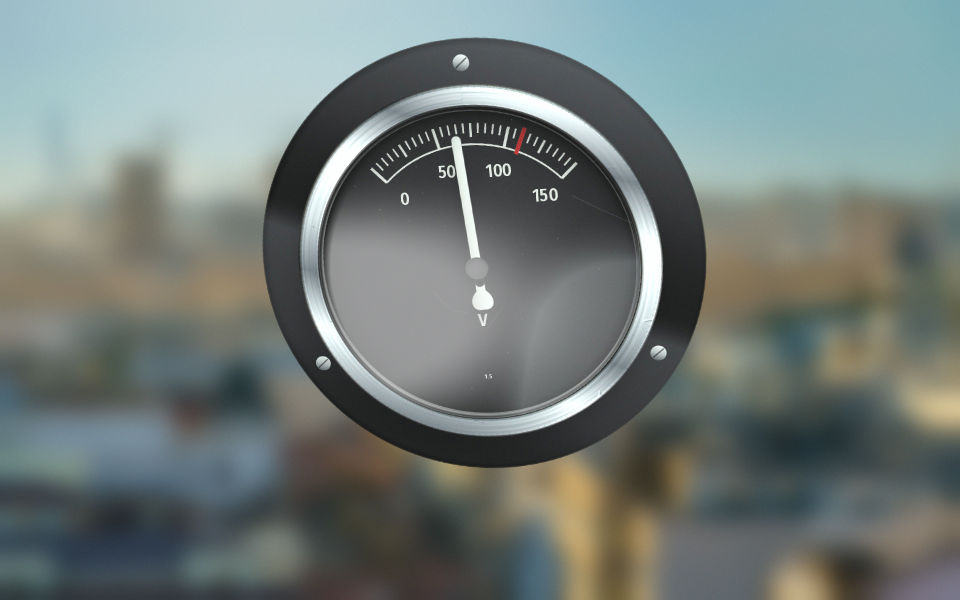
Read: 65V
